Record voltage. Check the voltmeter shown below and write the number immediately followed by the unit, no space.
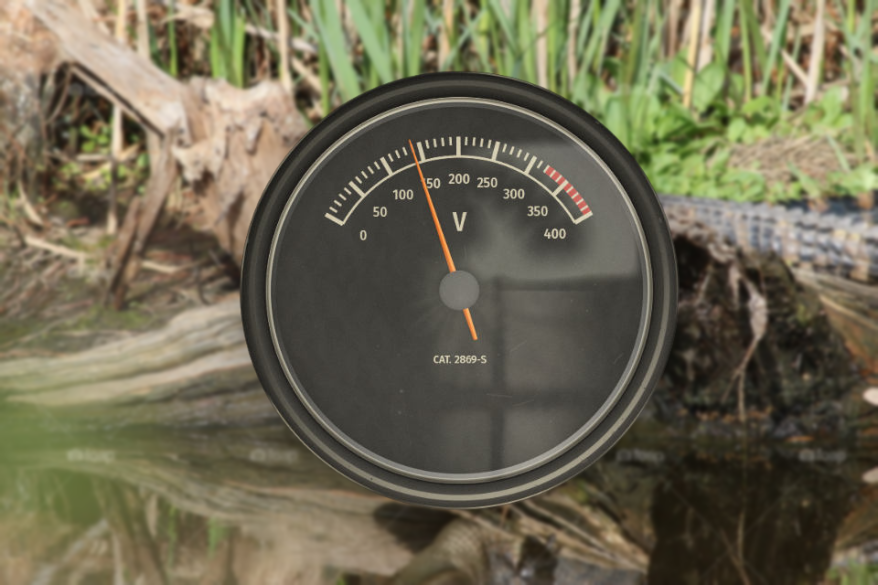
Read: 140V
